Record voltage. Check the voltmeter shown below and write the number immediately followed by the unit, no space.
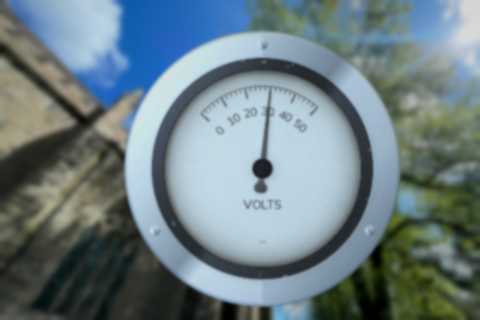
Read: 30V
